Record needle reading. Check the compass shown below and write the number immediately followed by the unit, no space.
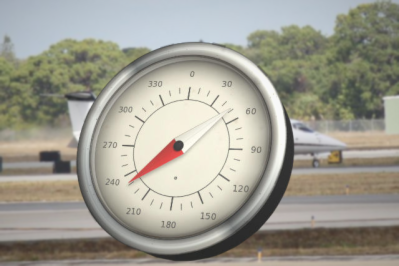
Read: 230°
